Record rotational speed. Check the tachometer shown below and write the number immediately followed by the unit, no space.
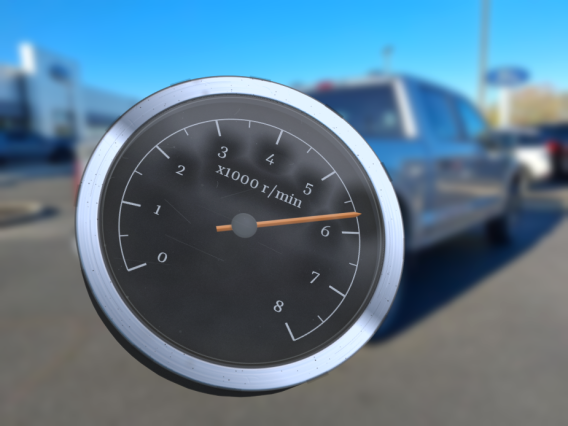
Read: 5750rpm
